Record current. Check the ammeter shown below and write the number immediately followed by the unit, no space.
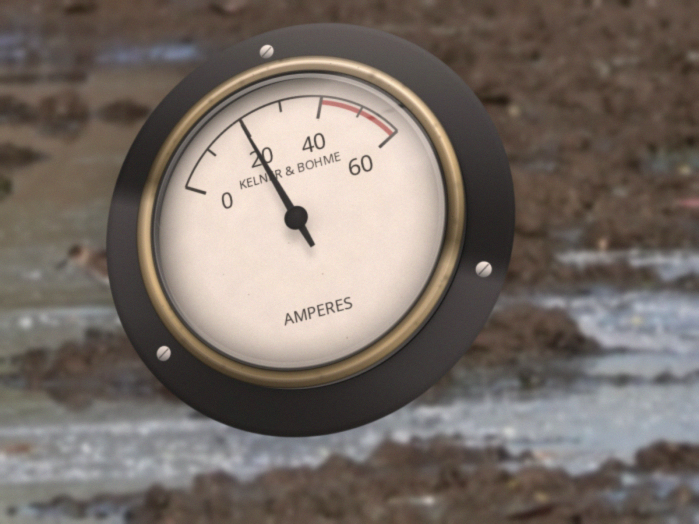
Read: 20A
